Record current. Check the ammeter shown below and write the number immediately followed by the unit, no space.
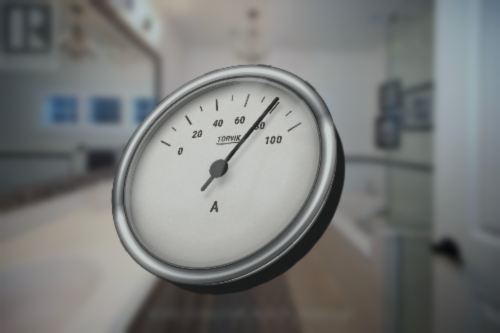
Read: 80A
